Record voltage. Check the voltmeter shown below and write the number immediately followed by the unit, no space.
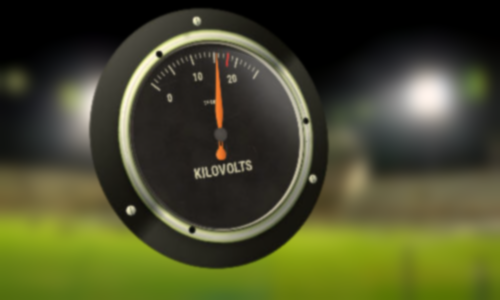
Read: 15kV
